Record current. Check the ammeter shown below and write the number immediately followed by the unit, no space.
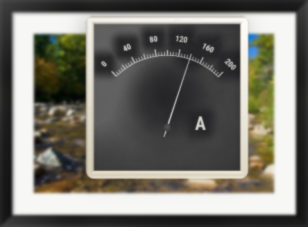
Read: 140A
